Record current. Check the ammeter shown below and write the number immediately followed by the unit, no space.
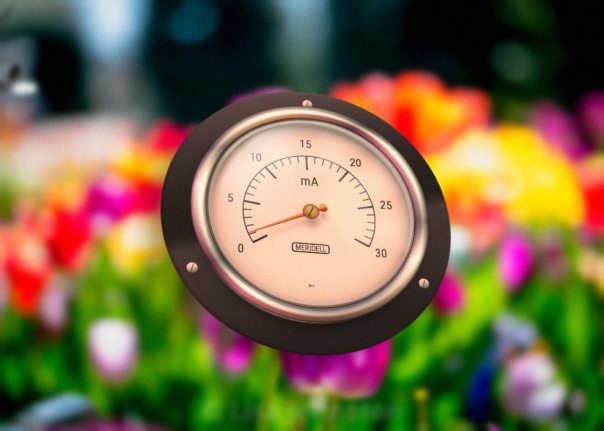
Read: 1mA
